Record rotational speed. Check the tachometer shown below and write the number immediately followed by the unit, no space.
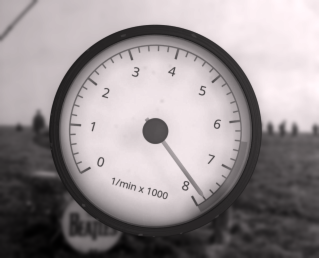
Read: 7800rpm
